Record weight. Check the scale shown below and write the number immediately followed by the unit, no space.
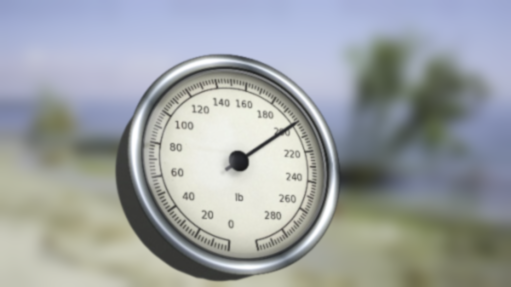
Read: 200lb
